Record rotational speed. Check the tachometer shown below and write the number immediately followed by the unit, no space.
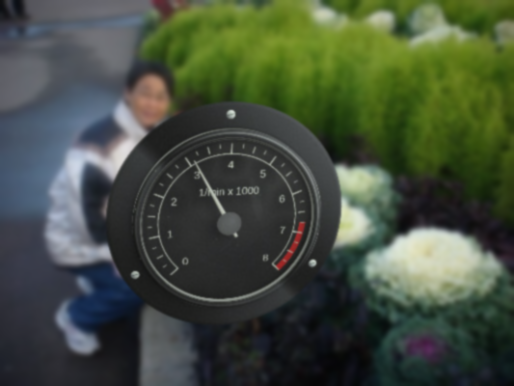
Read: 3125rpm
